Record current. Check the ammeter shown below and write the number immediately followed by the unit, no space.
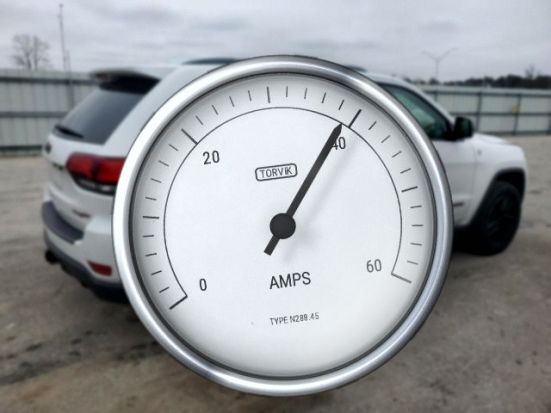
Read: 39A
